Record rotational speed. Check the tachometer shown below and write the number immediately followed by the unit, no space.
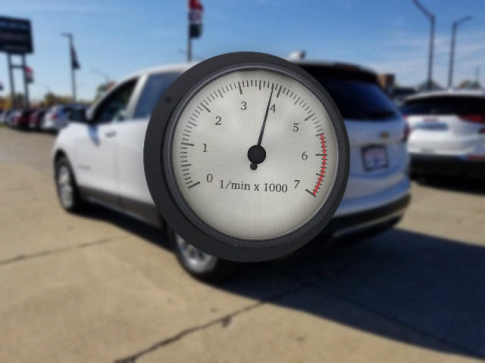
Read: 3800rpm
